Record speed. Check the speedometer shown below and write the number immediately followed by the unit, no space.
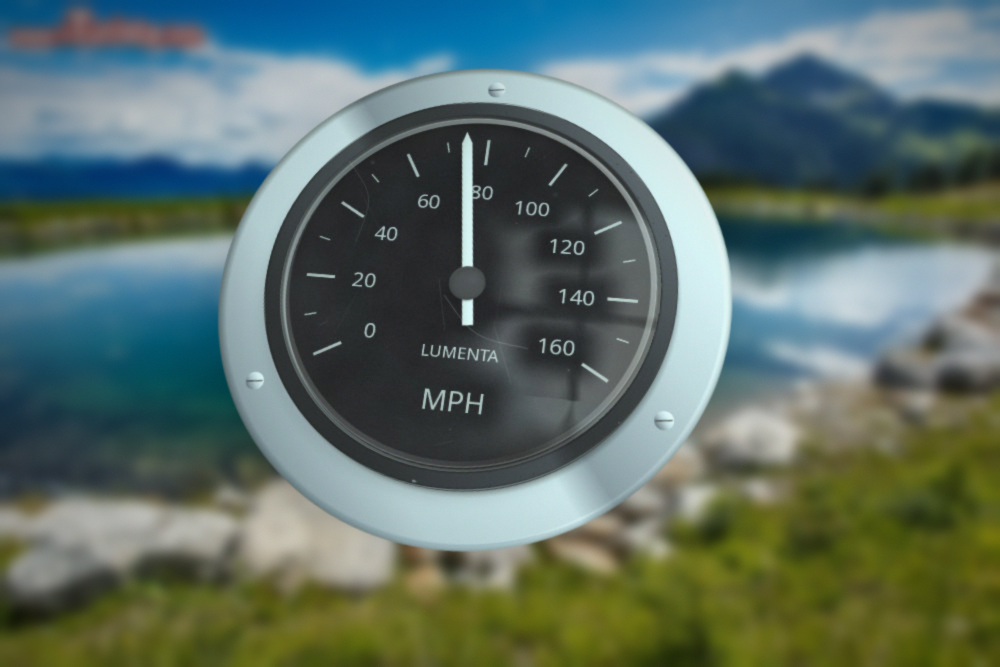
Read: 75mph
